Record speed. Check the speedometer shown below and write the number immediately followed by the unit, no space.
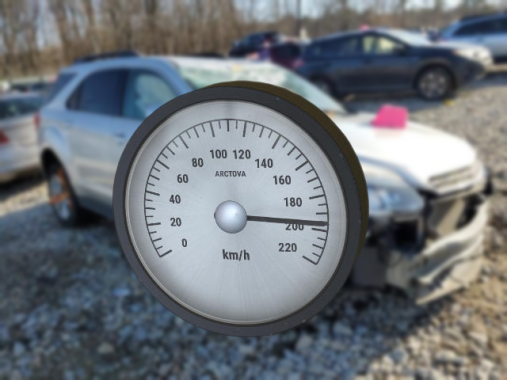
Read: 195km/h
